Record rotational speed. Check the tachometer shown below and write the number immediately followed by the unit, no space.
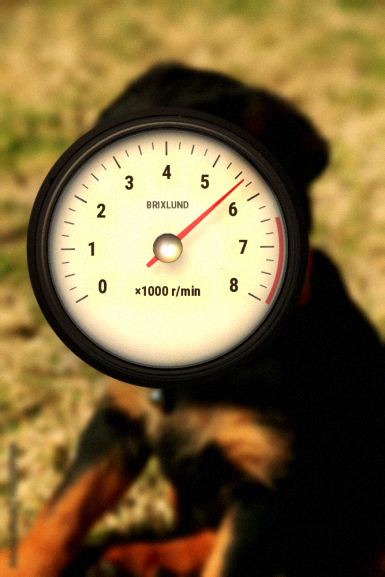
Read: 5625rpm
